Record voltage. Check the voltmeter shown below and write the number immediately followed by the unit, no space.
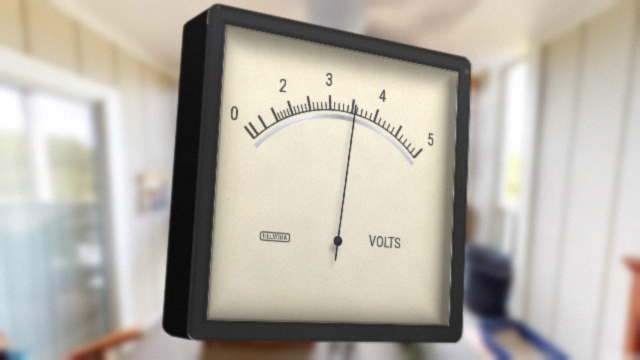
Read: 3.5V
